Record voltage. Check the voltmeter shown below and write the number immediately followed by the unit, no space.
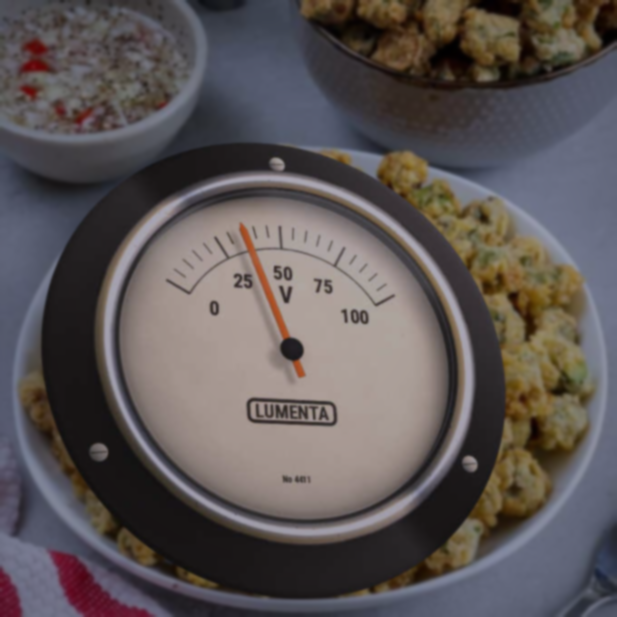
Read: 35V
